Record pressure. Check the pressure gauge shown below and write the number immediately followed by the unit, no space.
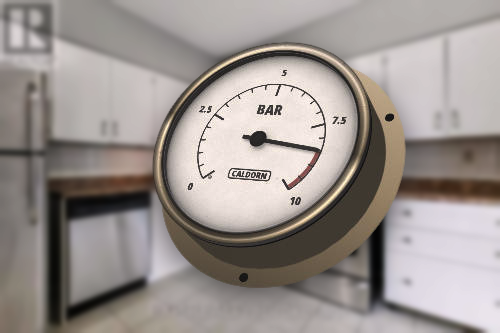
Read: 8.5bar
